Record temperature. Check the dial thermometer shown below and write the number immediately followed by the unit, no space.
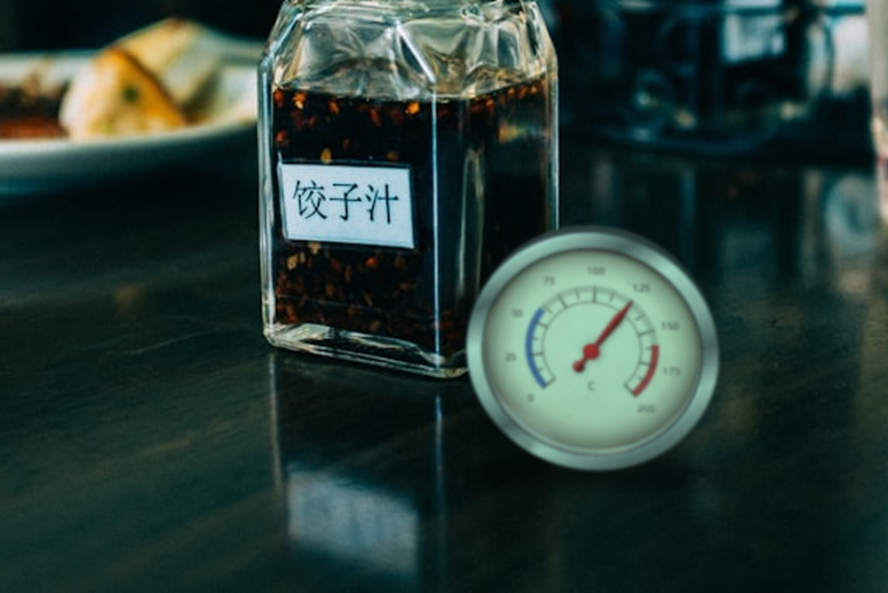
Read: 125°C
